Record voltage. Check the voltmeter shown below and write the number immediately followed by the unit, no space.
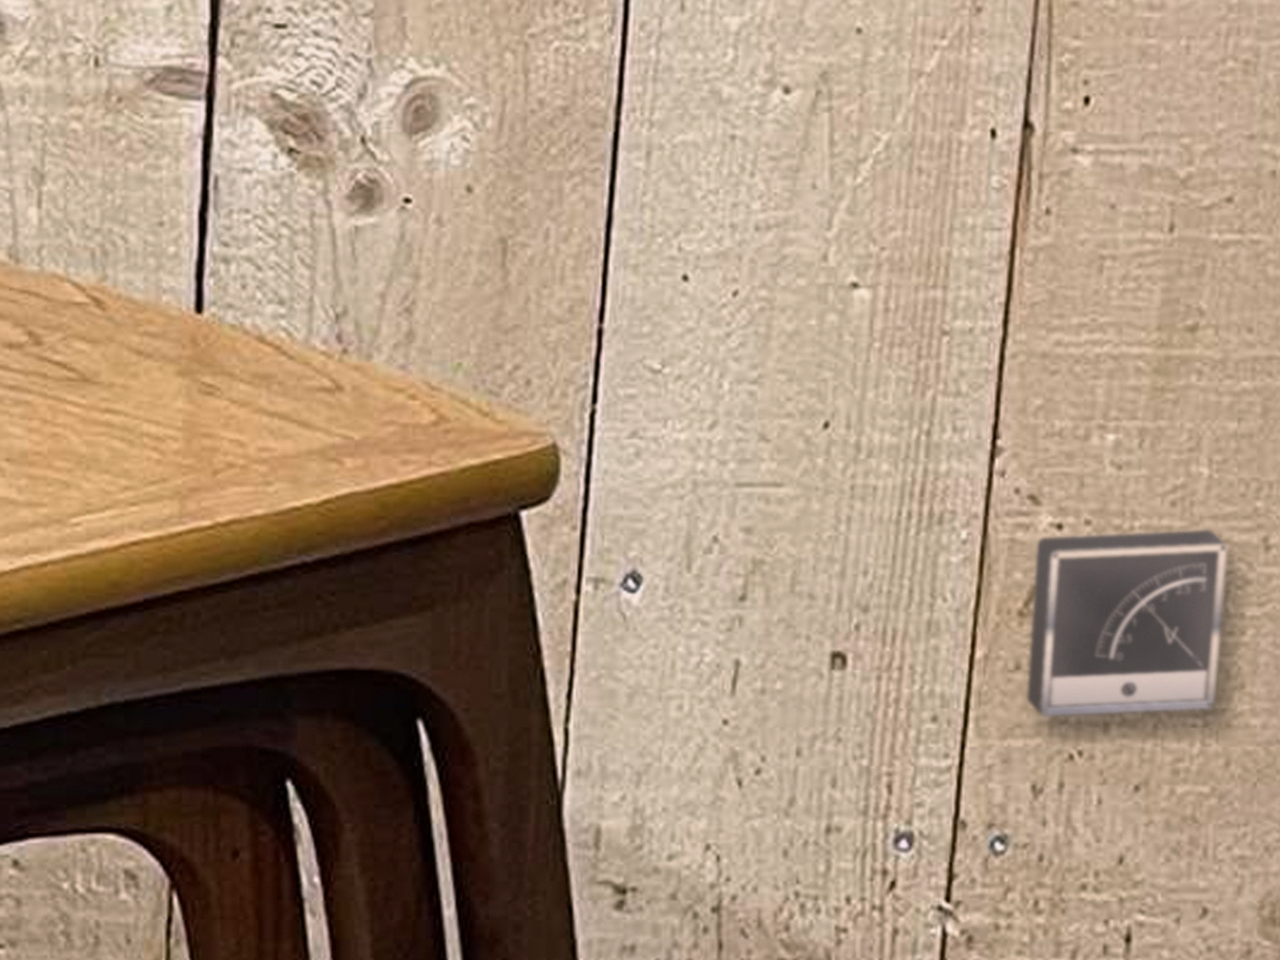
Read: 1.5V
